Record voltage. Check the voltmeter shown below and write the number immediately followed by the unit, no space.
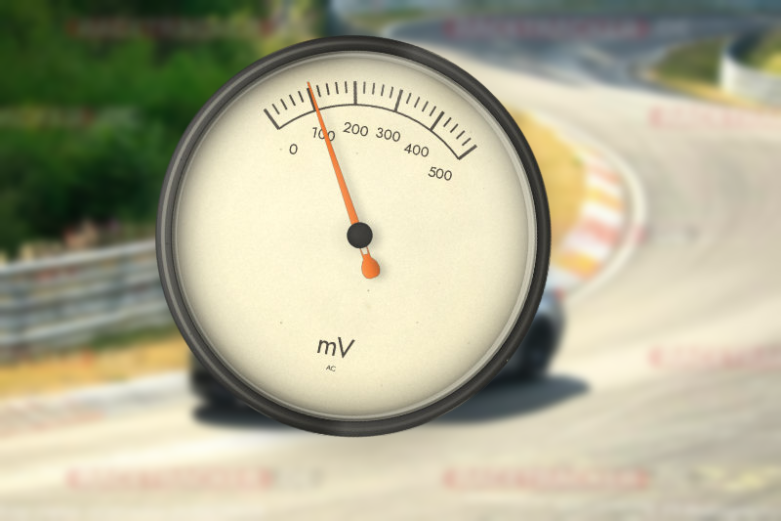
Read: 100mV
